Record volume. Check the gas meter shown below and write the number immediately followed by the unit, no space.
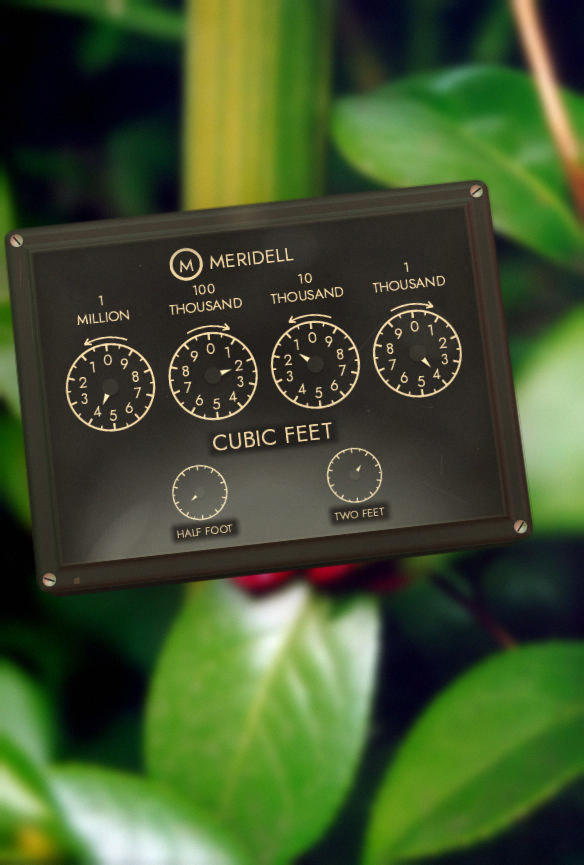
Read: 421400ft³
